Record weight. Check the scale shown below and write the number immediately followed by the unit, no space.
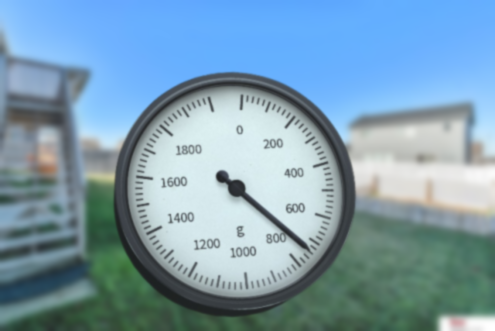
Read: 740g
